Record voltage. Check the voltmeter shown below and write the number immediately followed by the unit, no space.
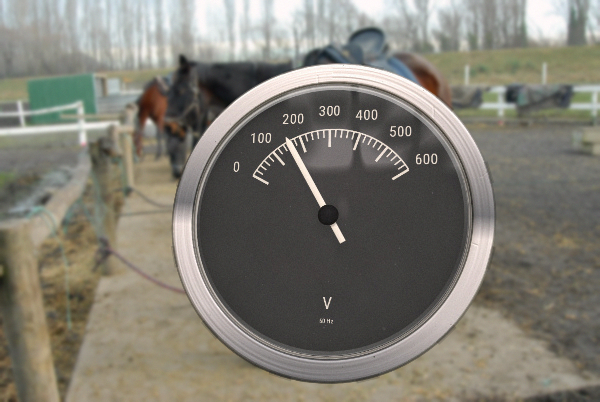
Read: 160V
